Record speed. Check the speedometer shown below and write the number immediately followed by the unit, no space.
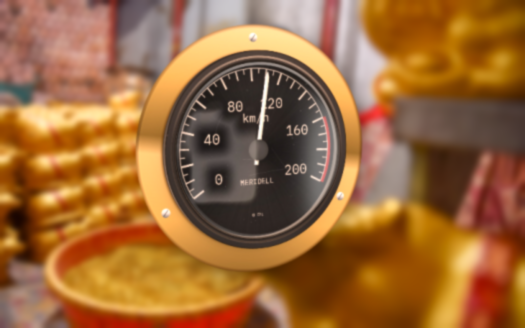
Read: 110km/h
